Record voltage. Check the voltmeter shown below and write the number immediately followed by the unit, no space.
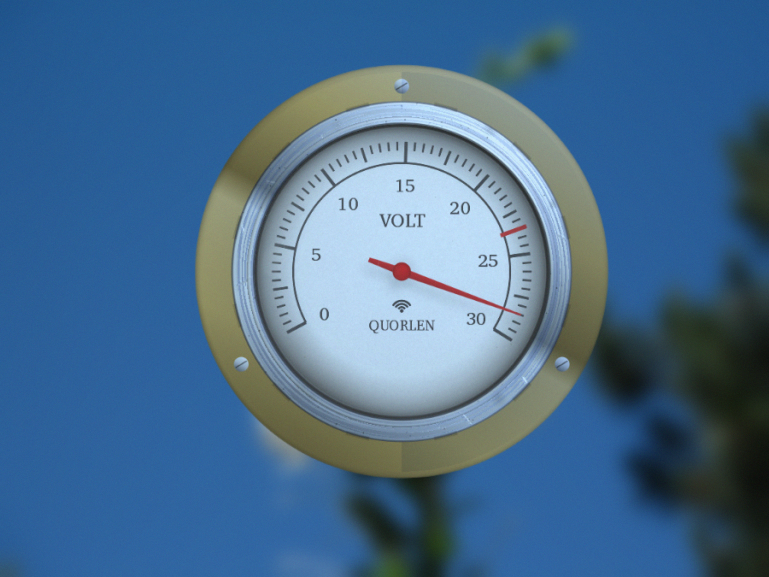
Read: 28.5V
